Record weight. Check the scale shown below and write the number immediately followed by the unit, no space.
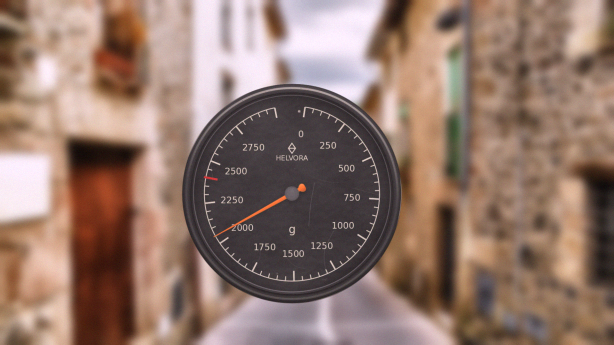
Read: 2050g
